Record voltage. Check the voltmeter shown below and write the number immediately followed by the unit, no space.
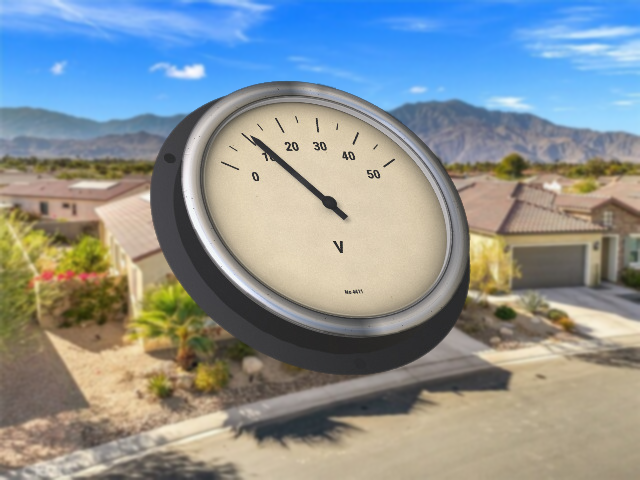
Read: 10V
